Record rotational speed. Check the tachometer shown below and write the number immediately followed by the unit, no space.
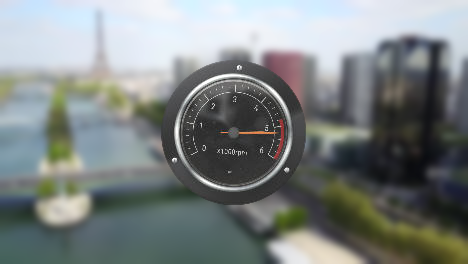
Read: 5200rpm
